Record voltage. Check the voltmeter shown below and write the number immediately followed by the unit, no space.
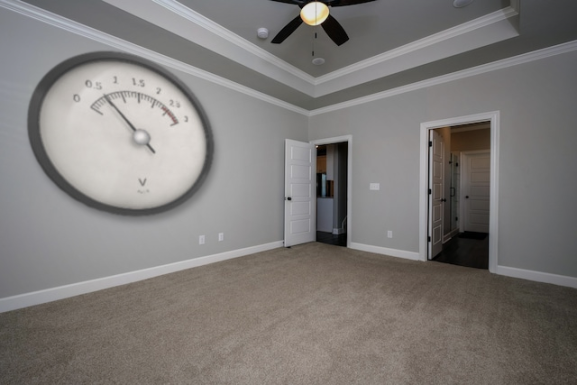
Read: 0.5V
